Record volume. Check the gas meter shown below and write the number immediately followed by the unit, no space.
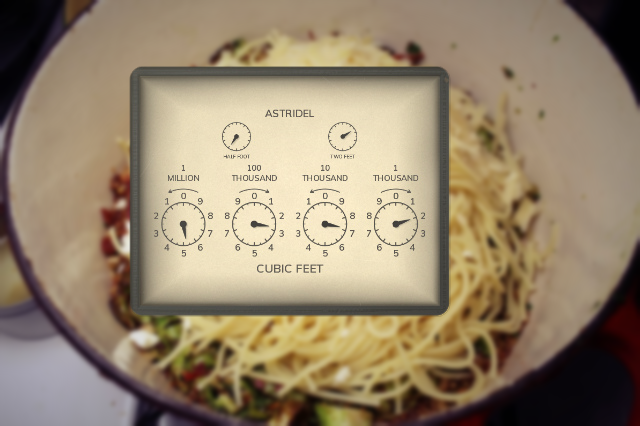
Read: 527200ft³
